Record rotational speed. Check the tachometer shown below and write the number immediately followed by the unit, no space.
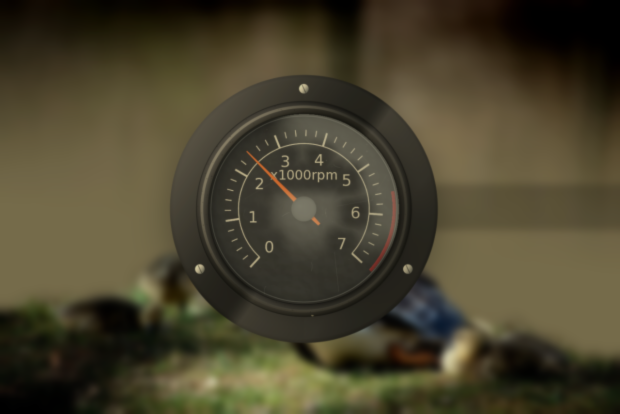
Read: 2400rpm
